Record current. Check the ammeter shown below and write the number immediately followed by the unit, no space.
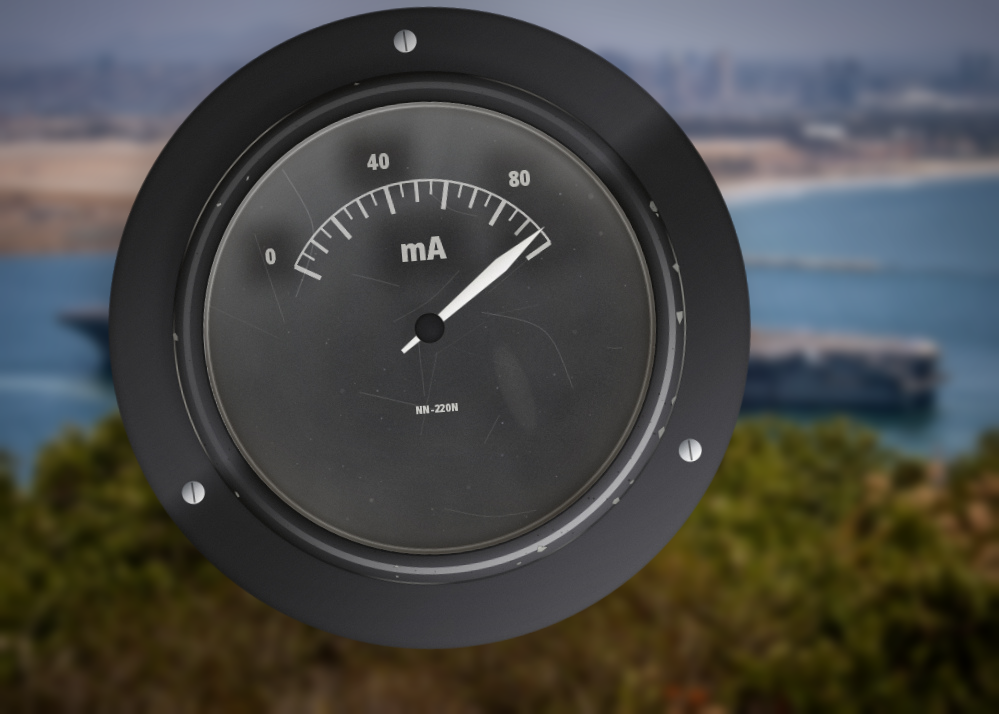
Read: 95mA
